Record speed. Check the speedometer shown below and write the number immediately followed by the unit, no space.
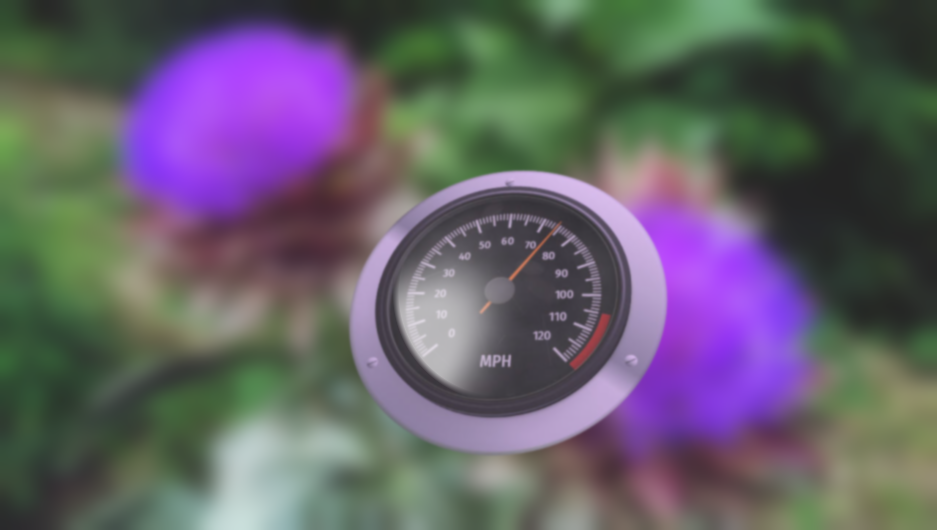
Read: 75mph
